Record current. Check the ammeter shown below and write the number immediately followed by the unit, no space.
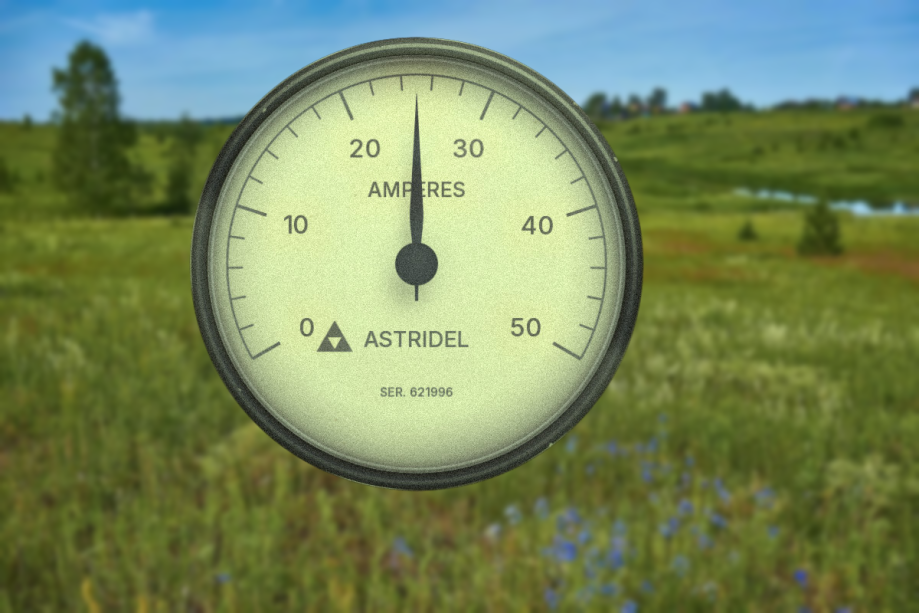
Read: 25A
